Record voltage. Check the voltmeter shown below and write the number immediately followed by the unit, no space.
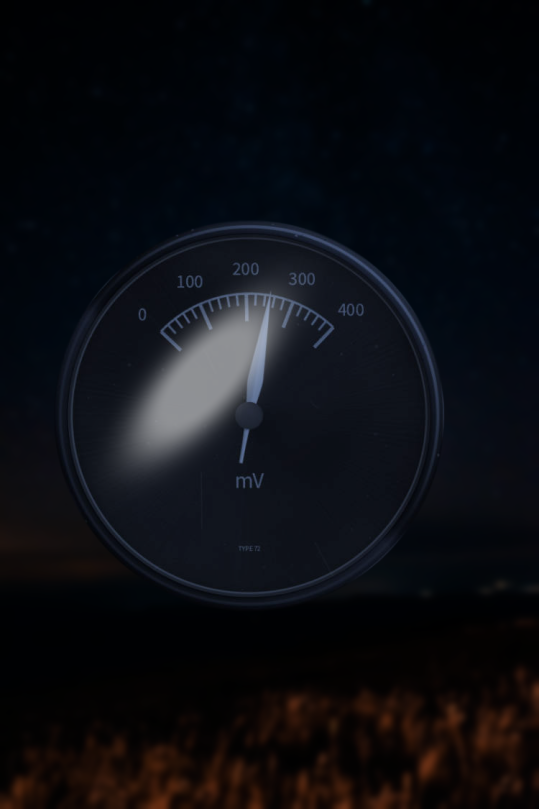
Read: 250mV
